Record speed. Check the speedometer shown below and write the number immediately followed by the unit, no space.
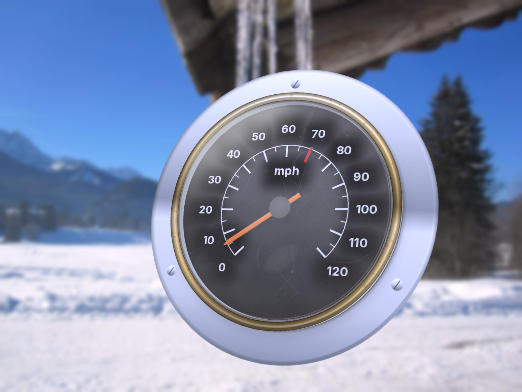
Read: 5mph
